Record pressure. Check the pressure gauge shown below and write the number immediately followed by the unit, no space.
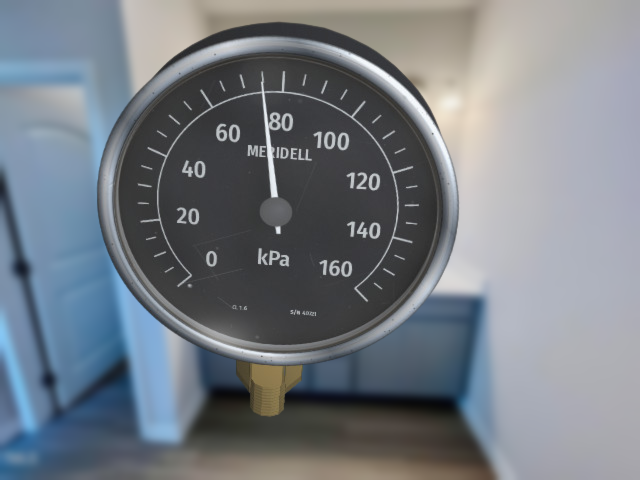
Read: 75kPa
